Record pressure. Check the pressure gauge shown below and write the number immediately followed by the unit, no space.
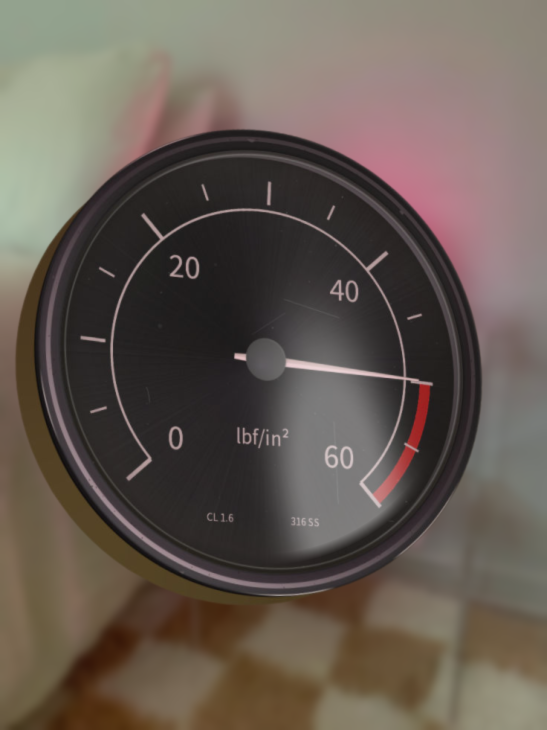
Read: 50psi
